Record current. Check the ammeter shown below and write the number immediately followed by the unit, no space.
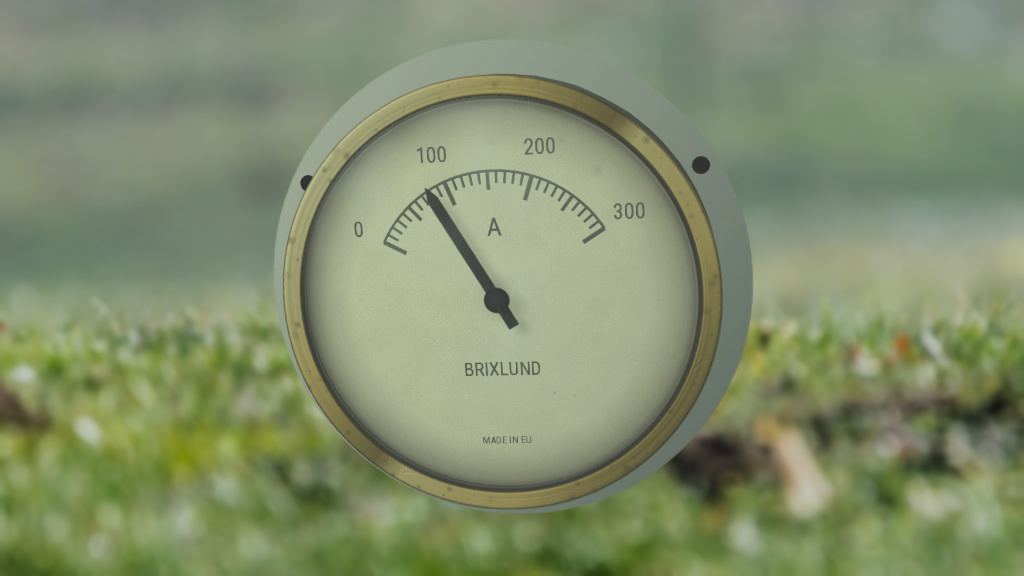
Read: 80A
